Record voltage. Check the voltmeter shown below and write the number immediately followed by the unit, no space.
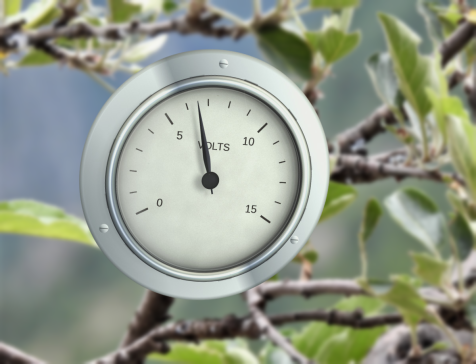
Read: 6.5V
